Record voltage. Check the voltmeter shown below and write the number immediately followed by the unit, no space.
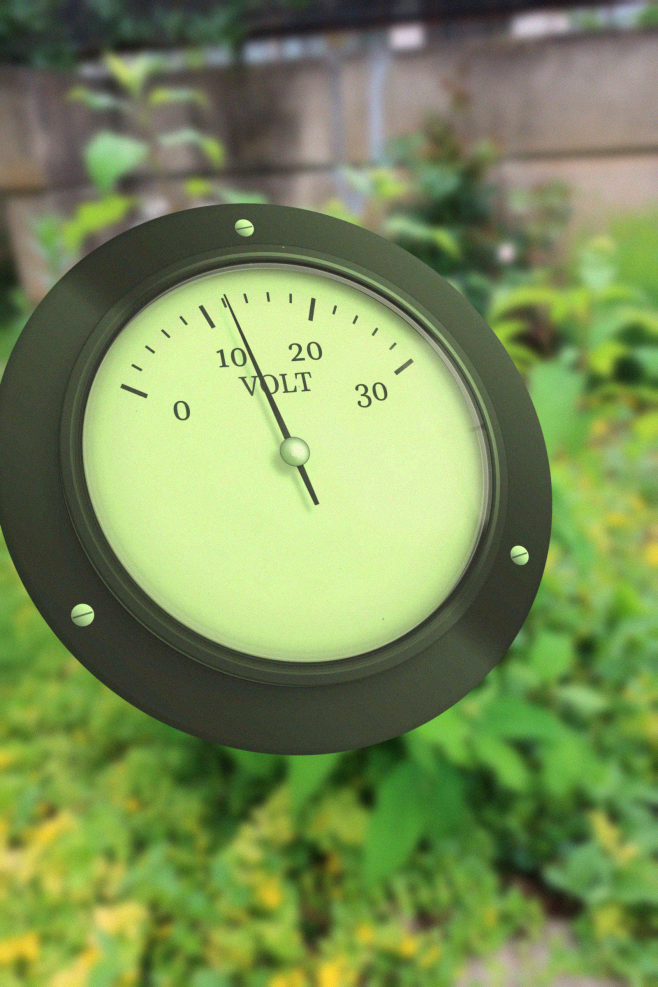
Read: 12V
